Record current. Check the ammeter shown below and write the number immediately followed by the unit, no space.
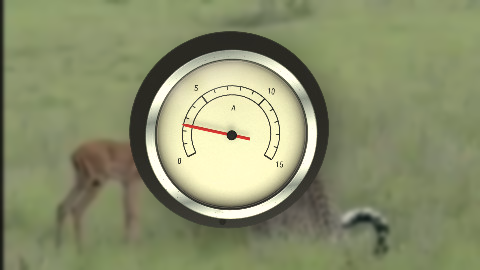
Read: 2.5A
